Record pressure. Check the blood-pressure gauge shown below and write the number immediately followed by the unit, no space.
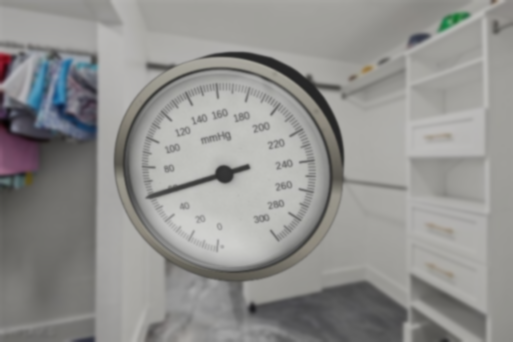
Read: 60mmHg
